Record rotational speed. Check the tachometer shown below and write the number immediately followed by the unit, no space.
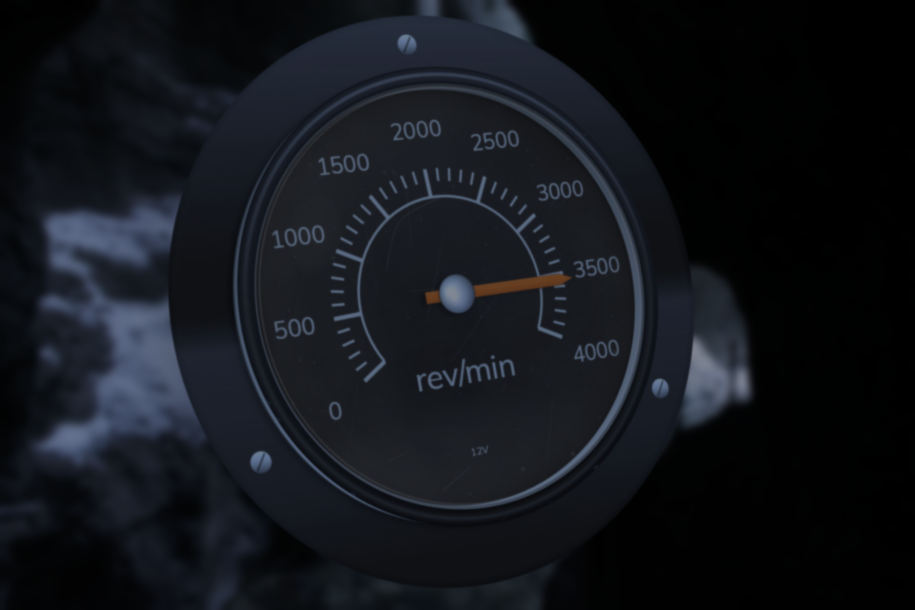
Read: 3550rpm
